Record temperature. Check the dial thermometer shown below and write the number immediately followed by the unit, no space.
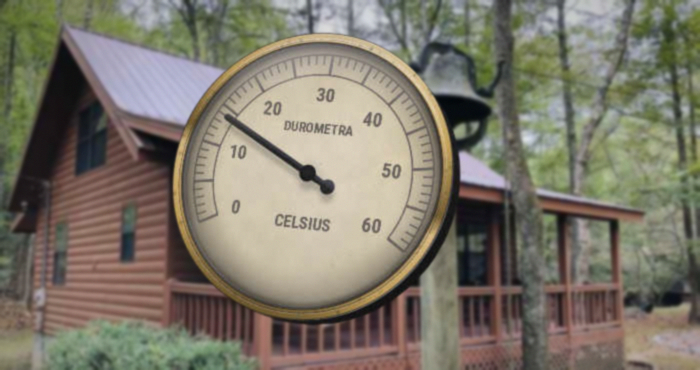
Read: 14°C
